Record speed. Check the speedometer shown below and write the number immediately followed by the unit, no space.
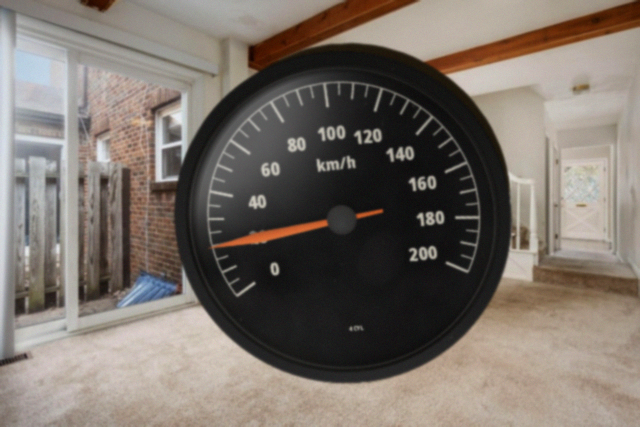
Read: 20km/h
